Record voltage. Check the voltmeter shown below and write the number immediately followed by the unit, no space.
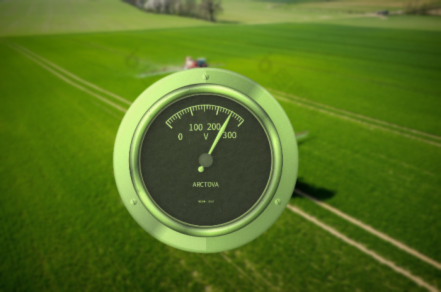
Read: 250V
